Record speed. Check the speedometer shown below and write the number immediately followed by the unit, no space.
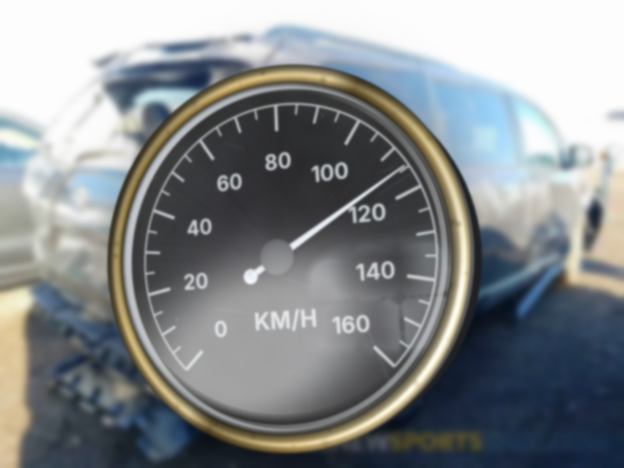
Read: 115km/h
